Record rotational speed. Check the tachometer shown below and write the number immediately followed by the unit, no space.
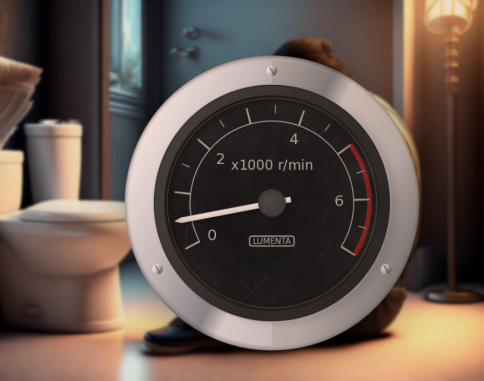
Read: 500rpm
